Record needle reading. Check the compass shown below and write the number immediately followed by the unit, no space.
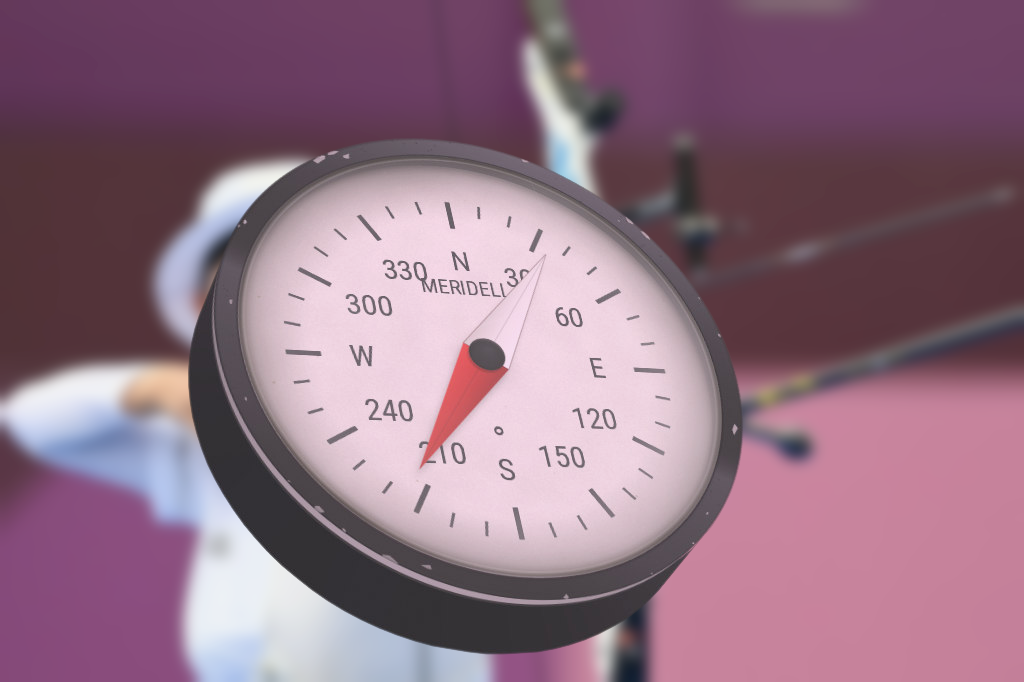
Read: 215°
